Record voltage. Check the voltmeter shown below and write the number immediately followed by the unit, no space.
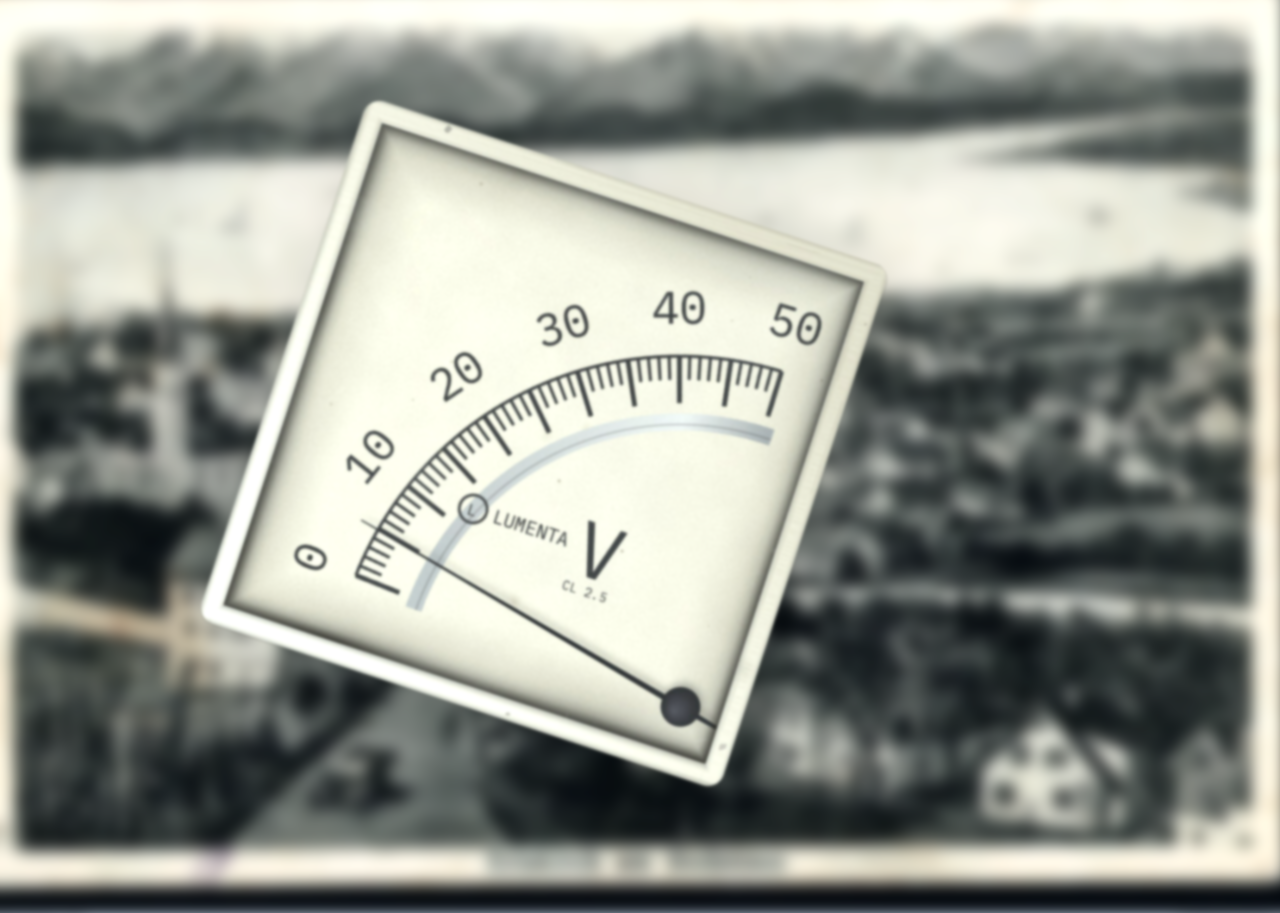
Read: 5V
